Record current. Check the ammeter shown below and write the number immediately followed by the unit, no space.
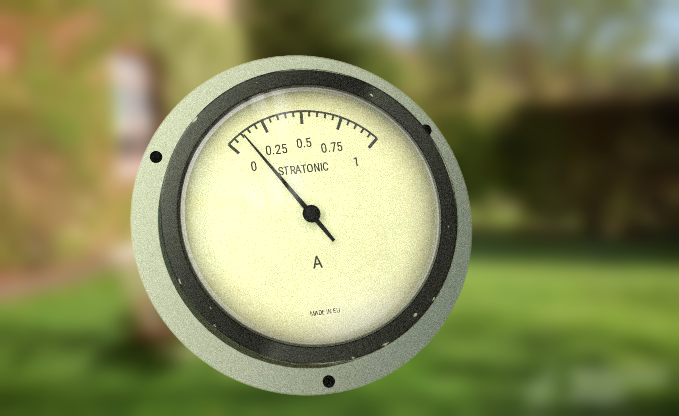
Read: 0.1A
